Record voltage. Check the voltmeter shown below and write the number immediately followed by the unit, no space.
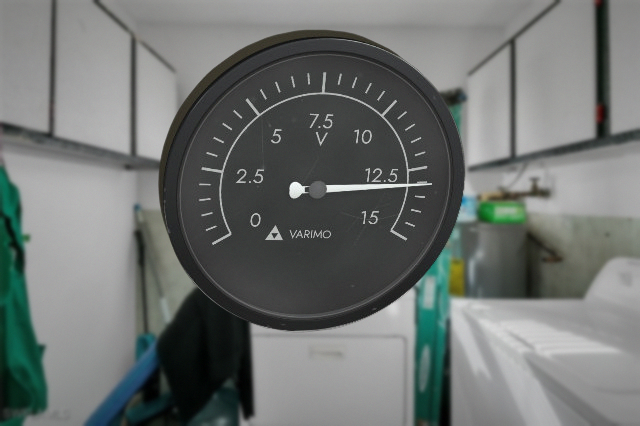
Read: 13V
